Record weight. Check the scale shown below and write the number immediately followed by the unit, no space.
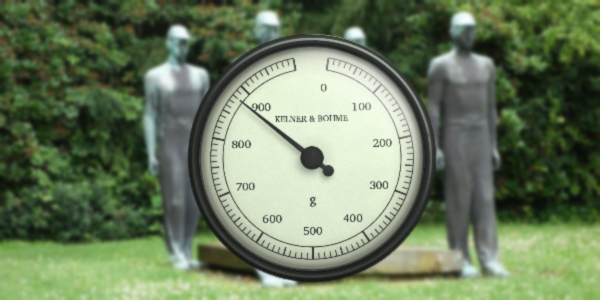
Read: 880g
